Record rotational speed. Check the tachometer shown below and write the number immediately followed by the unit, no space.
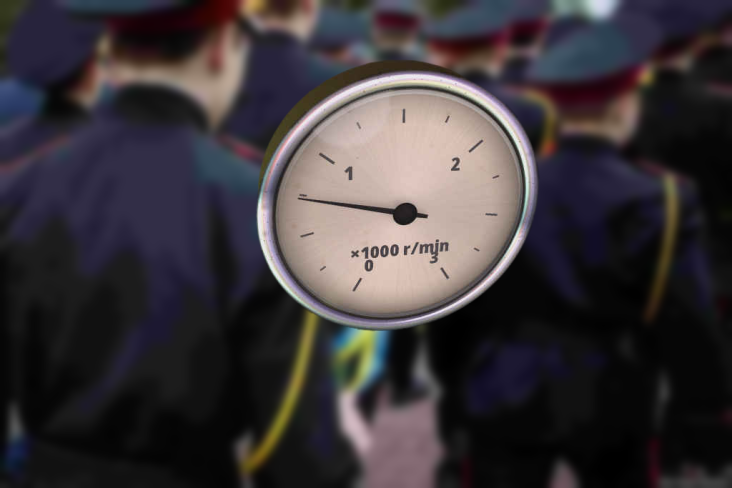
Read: 750rpm
